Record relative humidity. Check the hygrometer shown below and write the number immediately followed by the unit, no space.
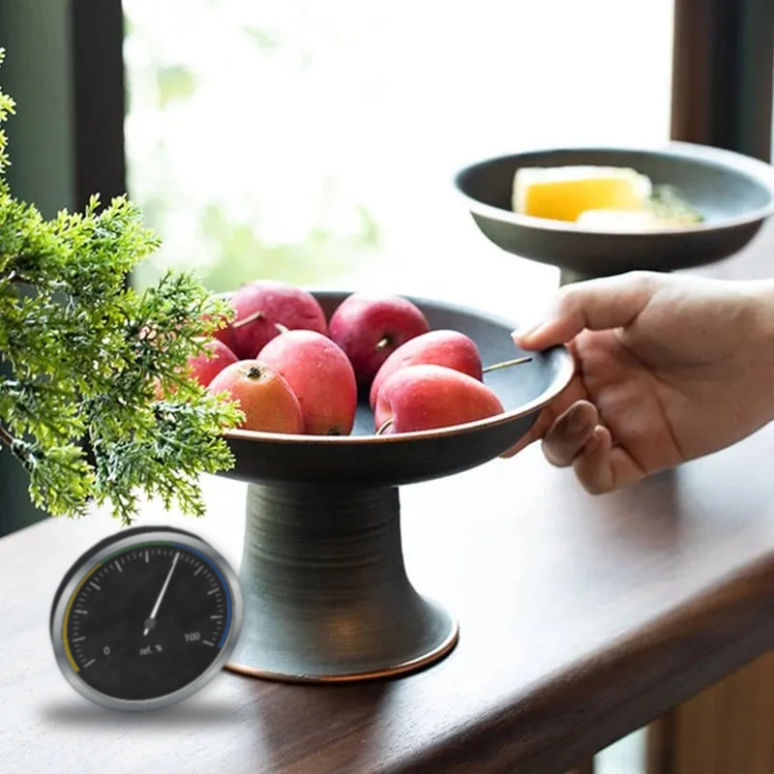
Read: 60%
